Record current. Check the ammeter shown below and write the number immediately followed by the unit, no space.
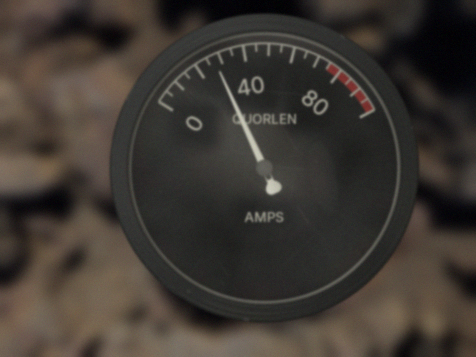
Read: 27.5A
